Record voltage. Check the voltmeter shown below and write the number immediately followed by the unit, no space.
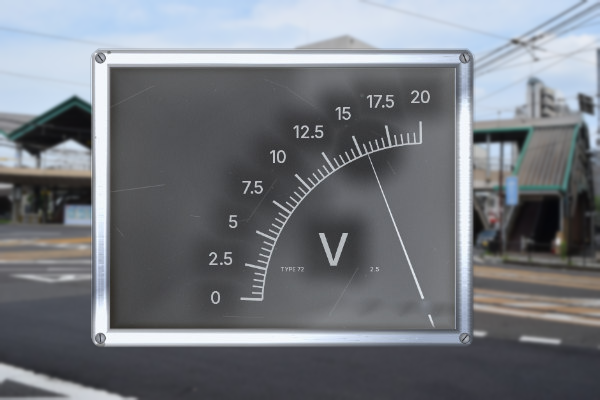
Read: 15.5V
